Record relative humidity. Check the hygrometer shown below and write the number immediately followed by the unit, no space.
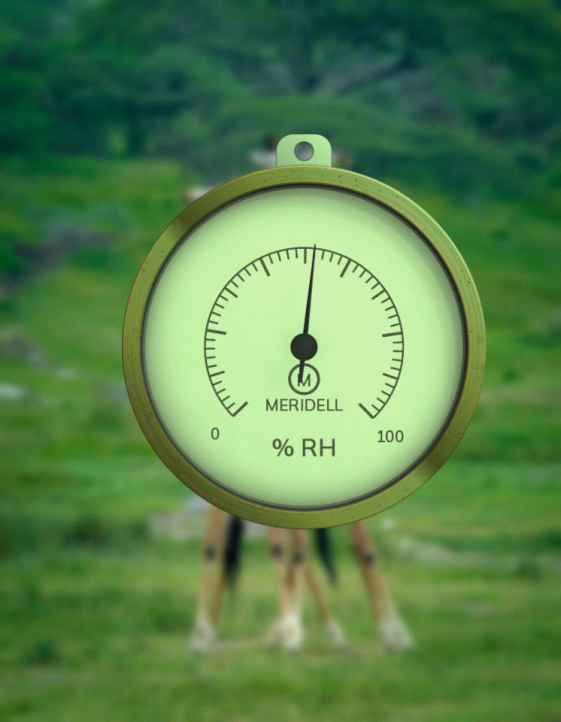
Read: 52%
